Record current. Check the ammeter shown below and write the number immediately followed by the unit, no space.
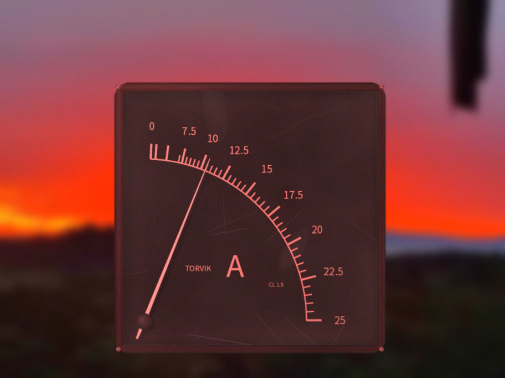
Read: 10.5A
